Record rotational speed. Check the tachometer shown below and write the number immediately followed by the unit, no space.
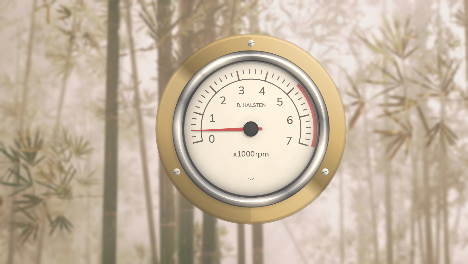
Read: 400rpm
